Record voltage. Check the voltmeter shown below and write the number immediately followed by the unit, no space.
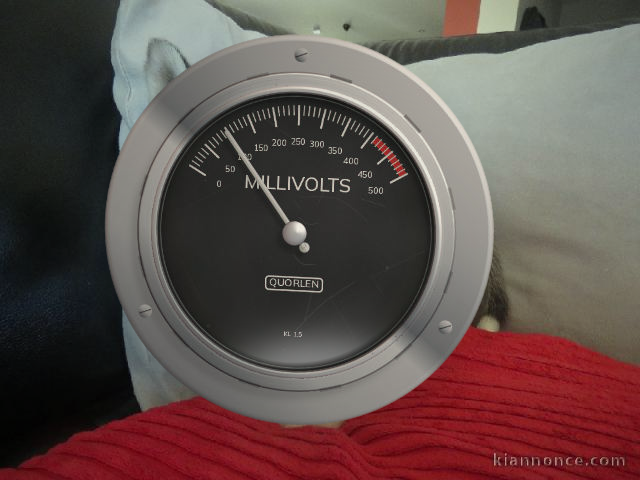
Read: 100mV
